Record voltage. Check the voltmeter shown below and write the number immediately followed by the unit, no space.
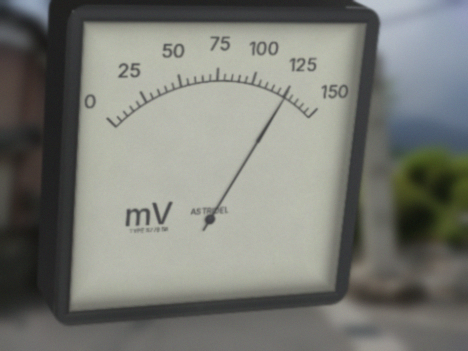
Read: 125mV
